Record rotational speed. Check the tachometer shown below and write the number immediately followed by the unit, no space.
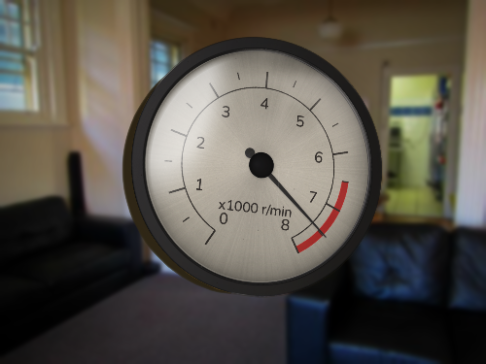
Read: 7500rpm
